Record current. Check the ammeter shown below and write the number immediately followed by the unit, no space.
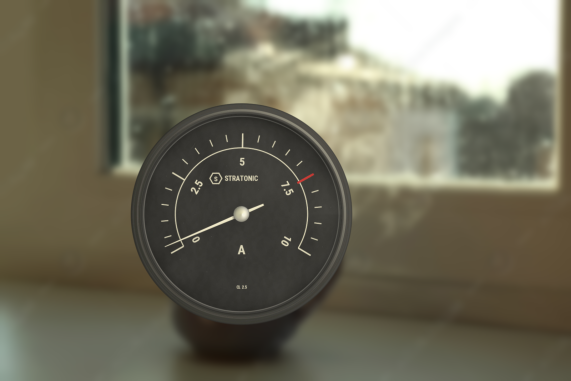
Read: 0.25A
